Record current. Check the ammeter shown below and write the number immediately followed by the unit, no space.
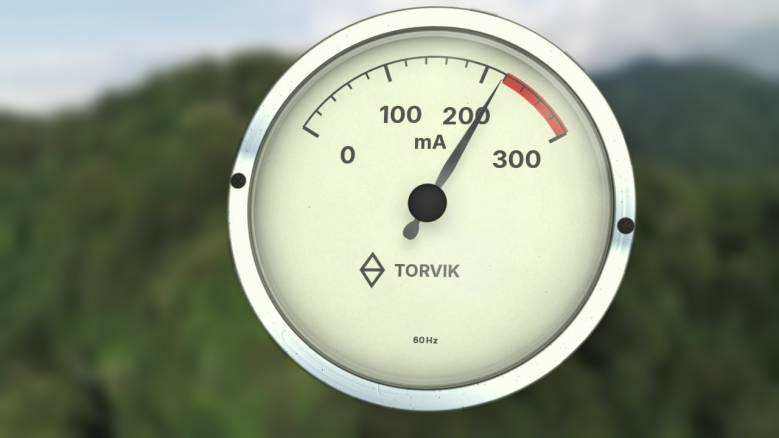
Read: 220mA
